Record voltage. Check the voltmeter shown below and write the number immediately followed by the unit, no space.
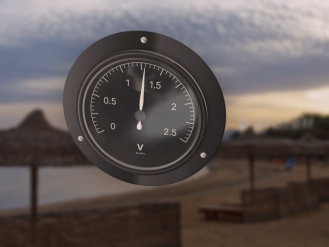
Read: 1.3V
